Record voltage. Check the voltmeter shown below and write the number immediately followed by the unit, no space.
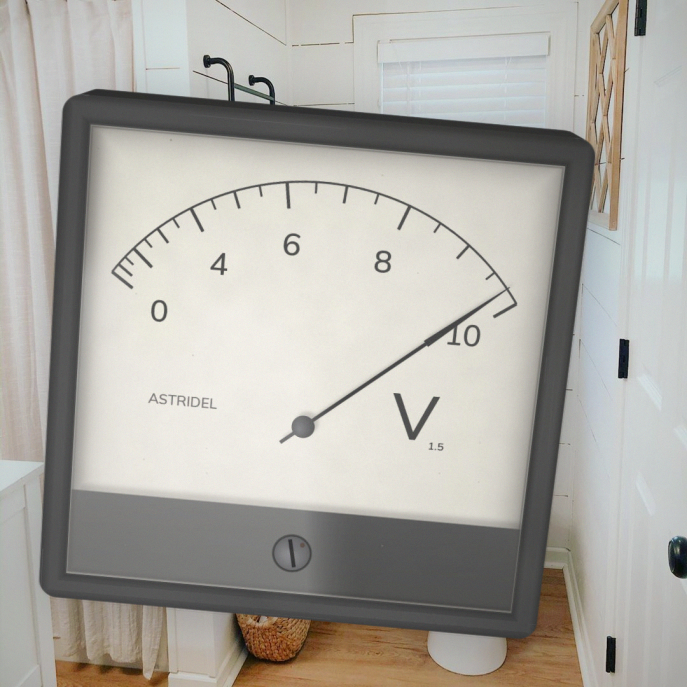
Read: 9.75V
